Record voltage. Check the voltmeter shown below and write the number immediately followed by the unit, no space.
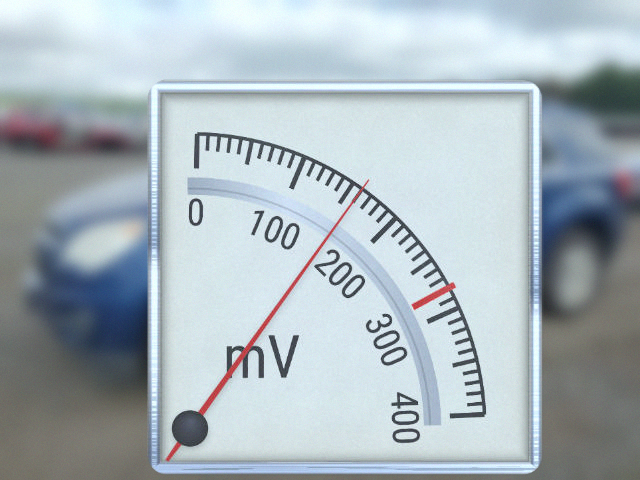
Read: 160mV
